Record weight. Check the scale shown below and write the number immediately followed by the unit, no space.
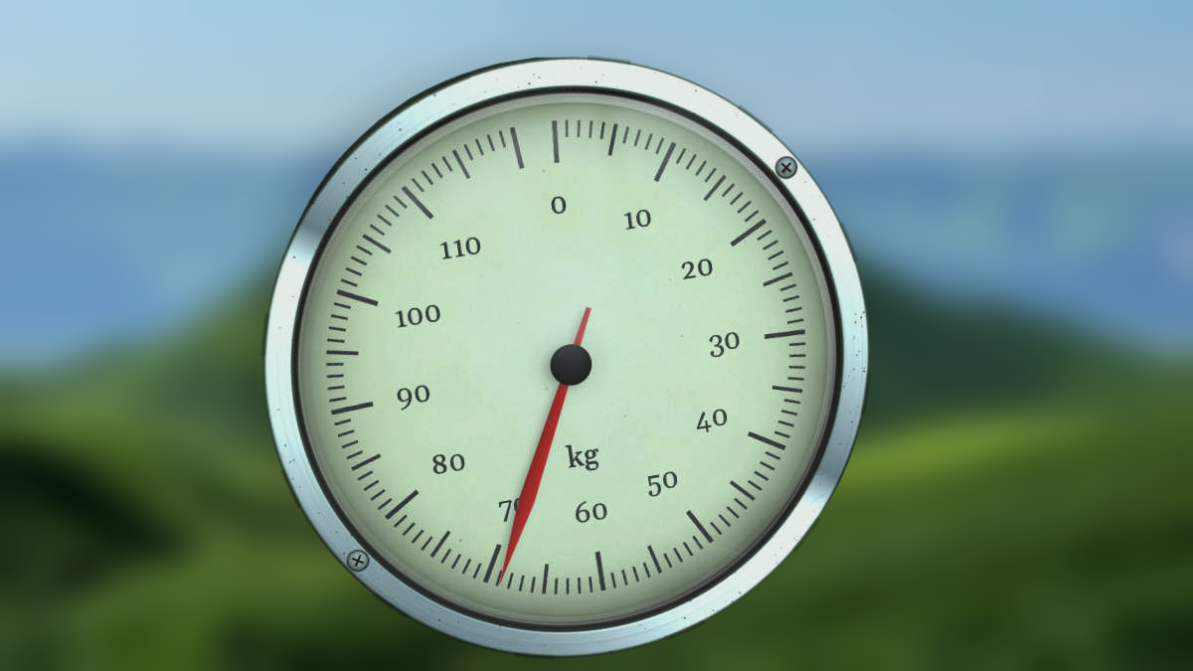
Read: 69kg
